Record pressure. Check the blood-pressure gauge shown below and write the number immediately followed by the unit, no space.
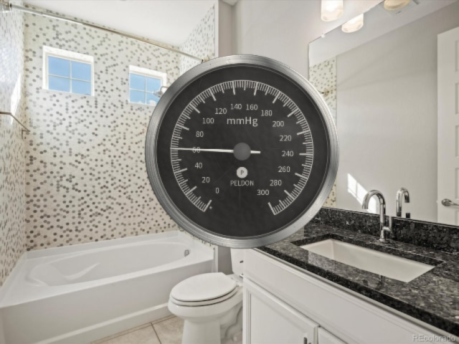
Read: 60mmHg
